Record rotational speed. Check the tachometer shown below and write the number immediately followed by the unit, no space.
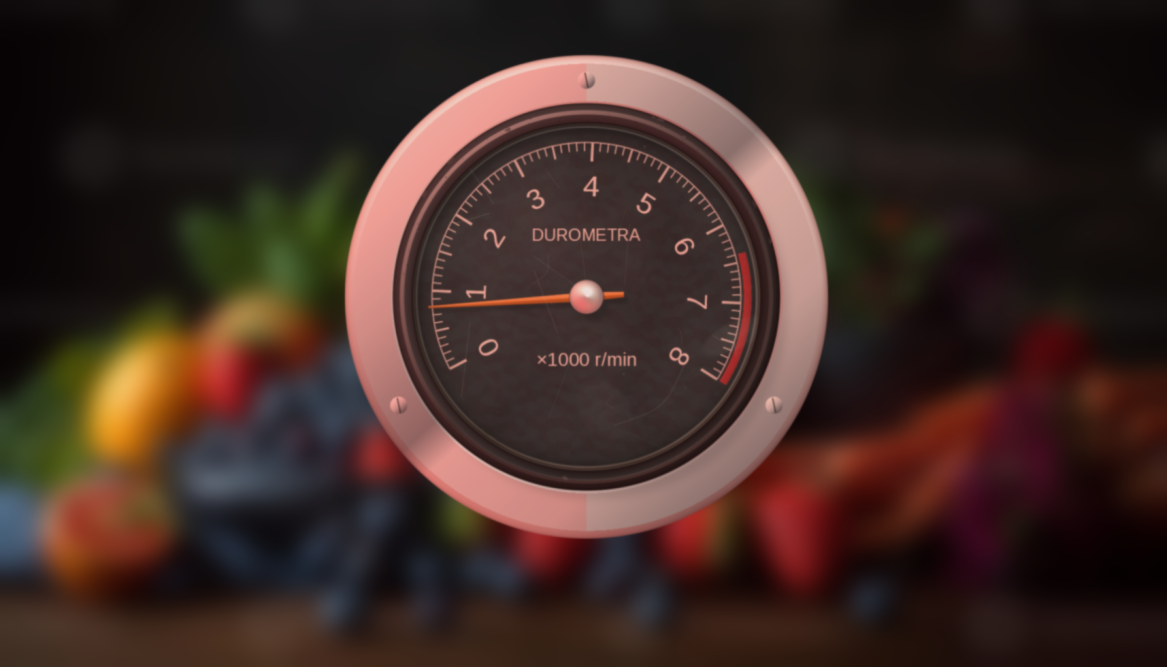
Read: 800rpm
